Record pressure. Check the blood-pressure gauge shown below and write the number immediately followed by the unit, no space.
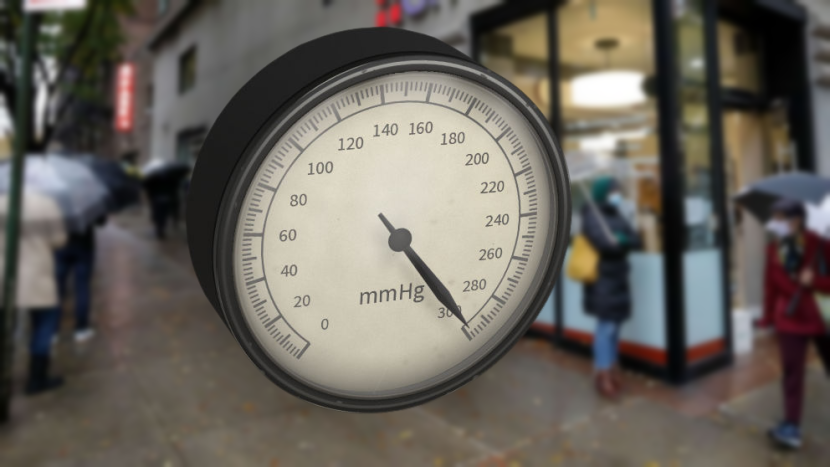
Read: 298mmHg
